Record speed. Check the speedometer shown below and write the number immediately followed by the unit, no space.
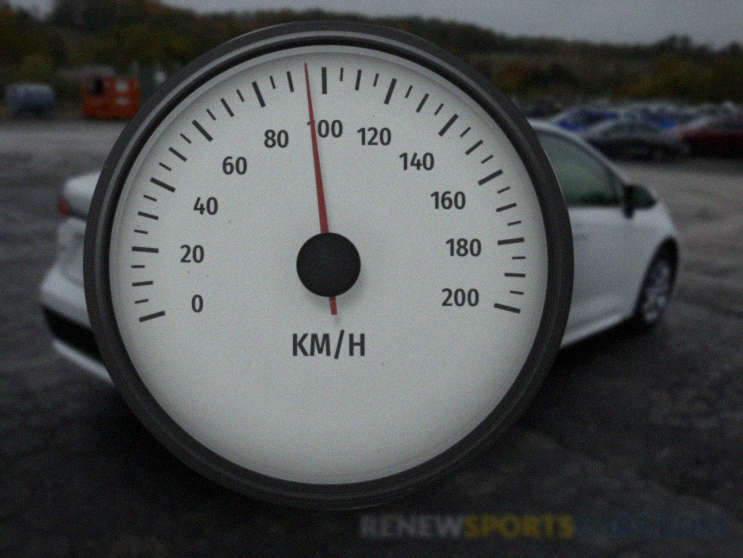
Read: 95km/h
